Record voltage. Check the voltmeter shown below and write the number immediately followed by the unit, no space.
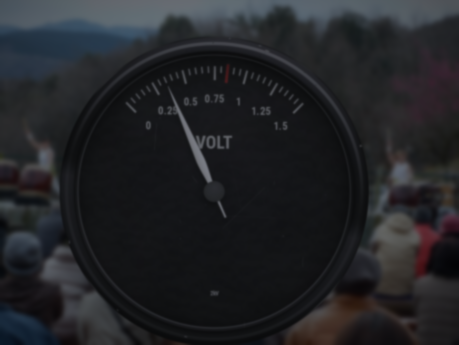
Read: 0.35V
